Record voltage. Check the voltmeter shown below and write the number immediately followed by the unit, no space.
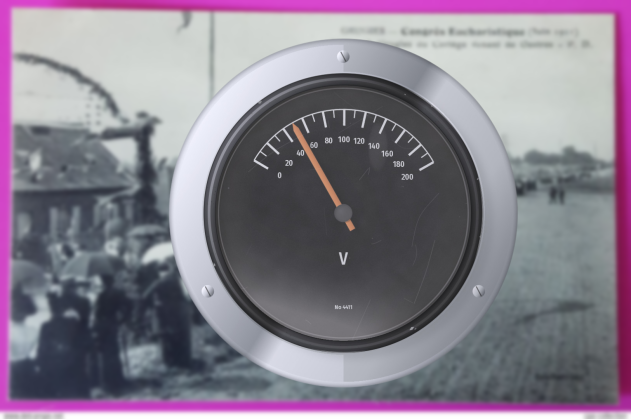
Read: 50V
